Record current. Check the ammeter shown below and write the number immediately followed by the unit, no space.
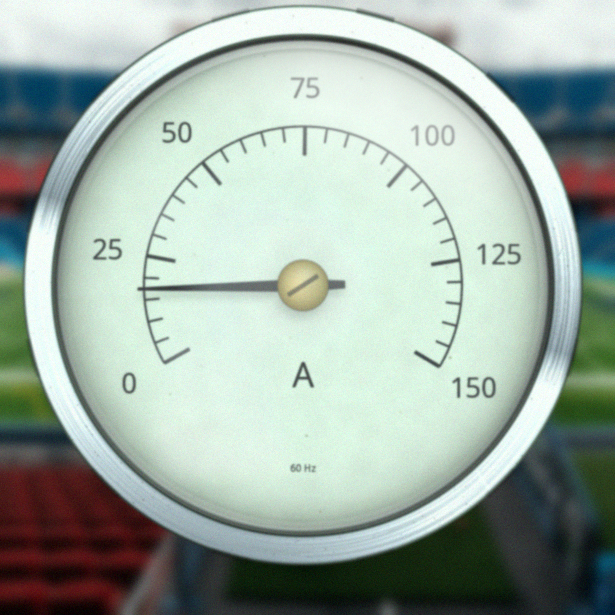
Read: 17.5A
